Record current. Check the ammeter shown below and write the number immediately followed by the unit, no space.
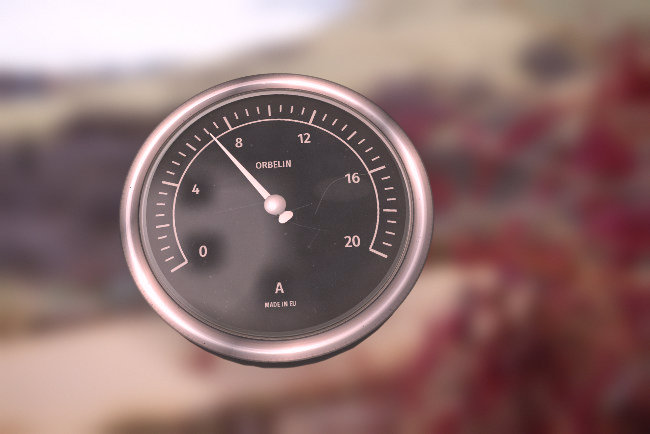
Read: 7A
